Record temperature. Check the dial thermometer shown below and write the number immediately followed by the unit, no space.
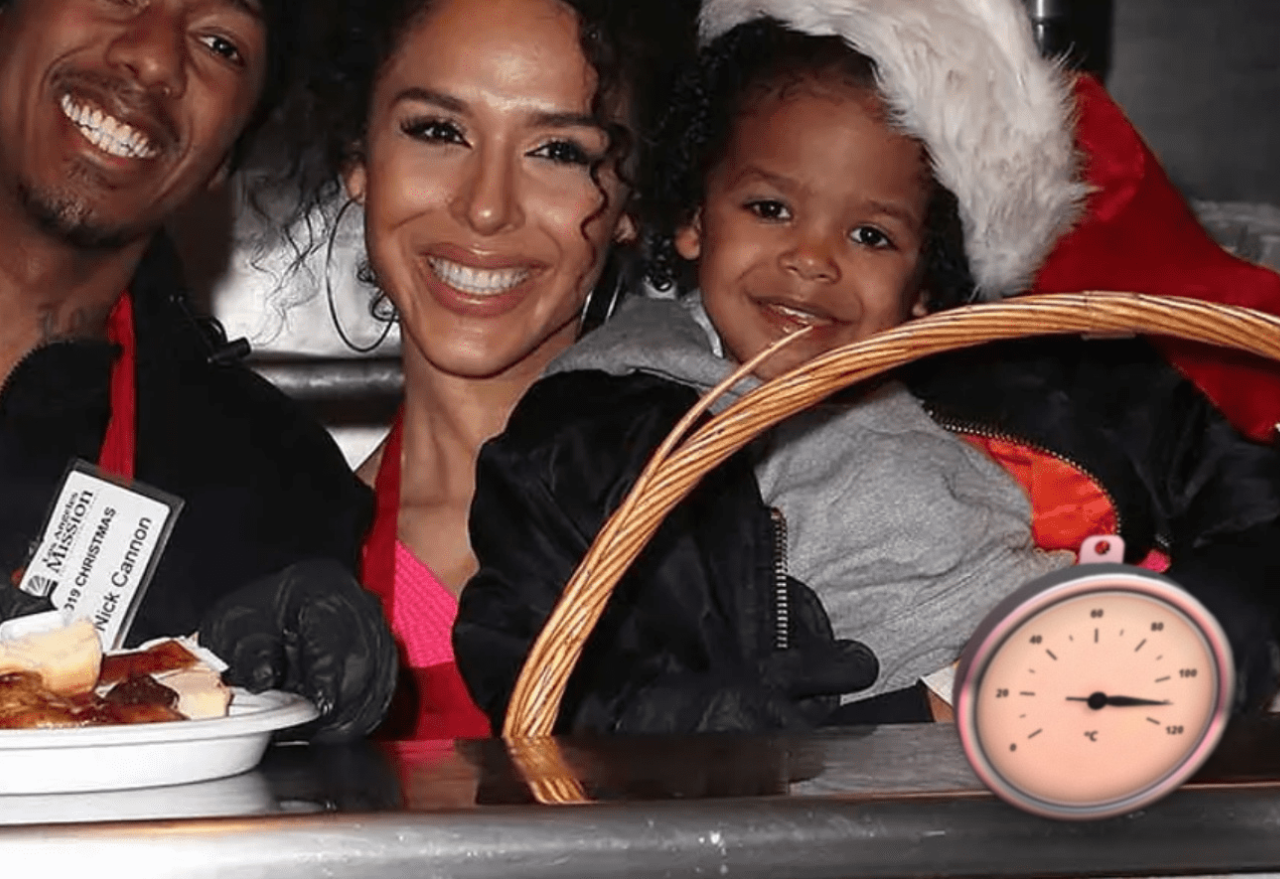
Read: 110°C
